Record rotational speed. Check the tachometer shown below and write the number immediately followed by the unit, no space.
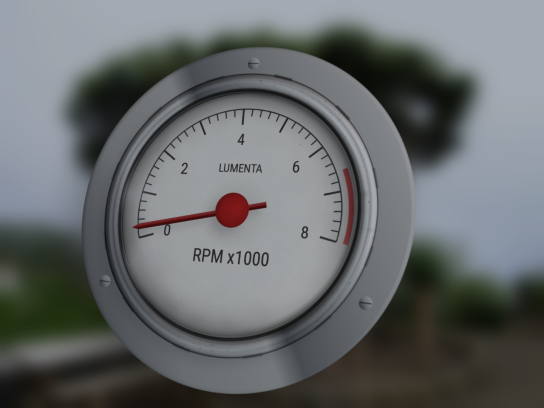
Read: 200rpm
